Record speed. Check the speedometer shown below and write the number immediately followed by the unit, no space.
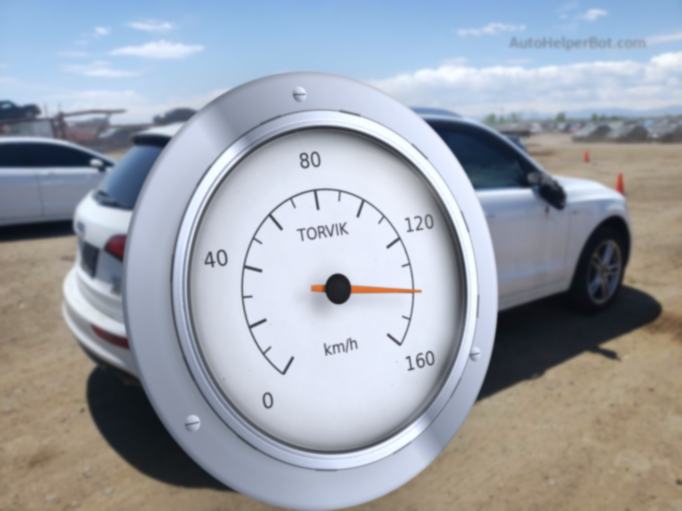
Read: 140km/h
